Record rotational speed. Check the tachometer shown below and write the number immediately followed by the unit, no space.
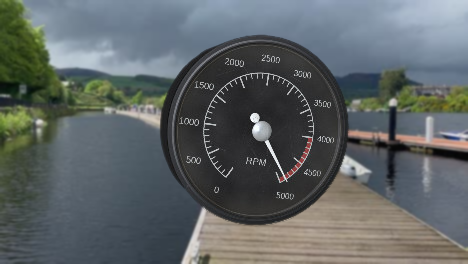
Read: 4900rpm
